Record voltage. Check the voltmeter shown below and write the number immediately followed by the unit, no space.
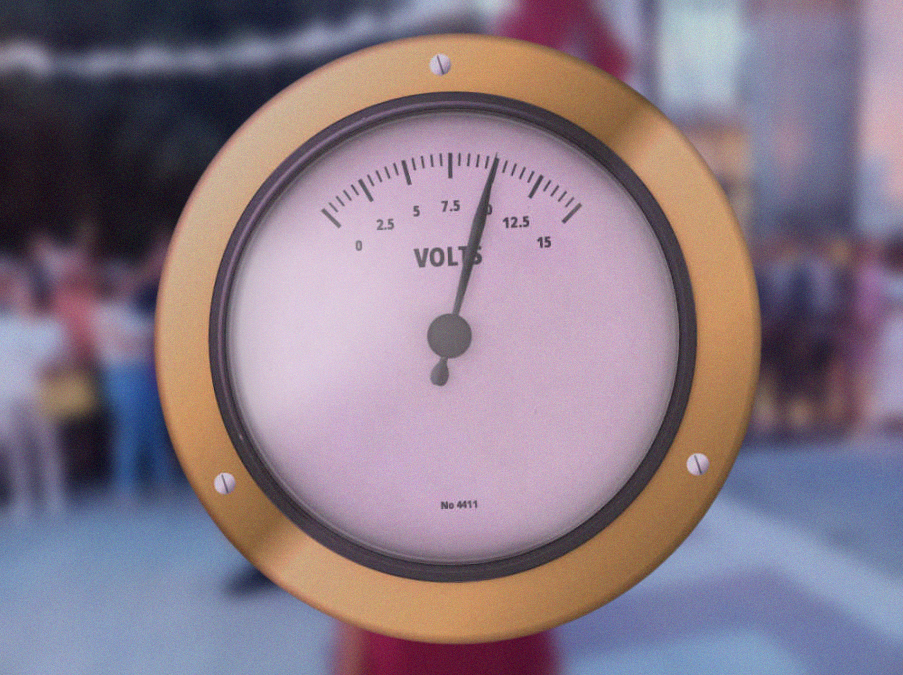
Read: 10V
